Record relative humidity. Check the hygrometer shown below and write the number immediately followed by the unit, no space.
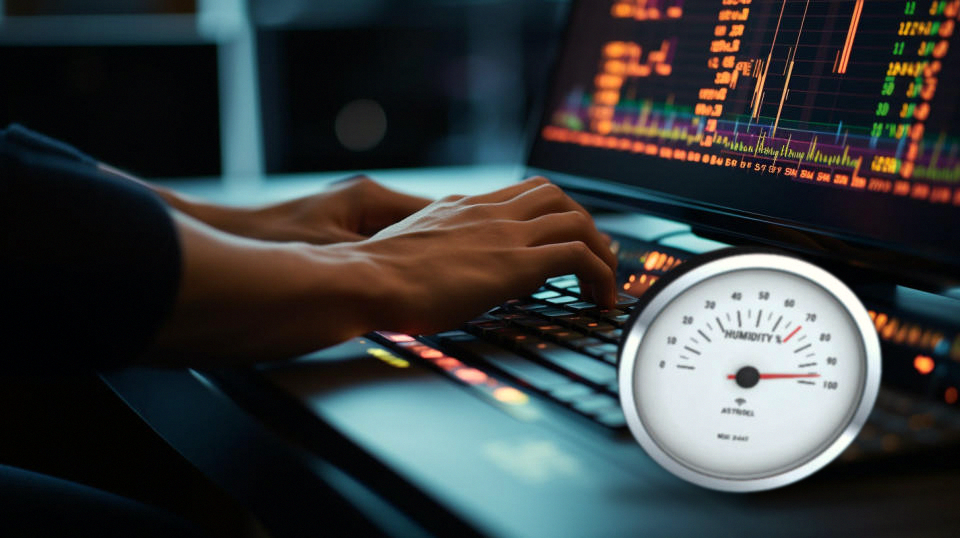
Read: 95%
